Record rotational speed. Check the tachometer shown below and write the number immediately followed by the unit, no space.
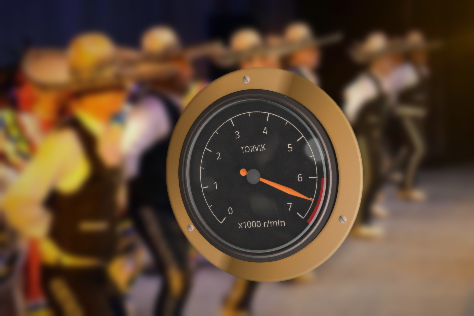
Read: 6500rpm
